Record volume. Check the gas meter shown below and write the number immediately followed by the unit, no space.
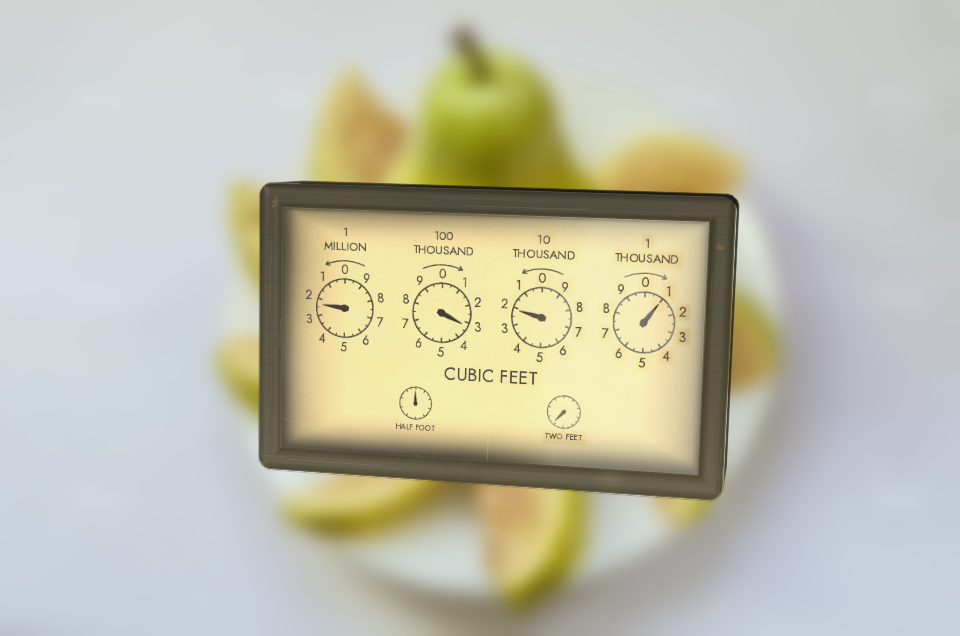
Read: 232100ft³
